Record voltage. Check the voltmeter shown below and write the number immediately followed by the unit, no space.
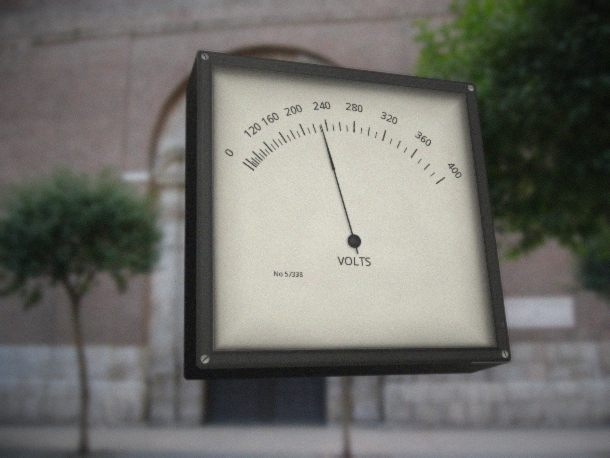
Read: 230V
